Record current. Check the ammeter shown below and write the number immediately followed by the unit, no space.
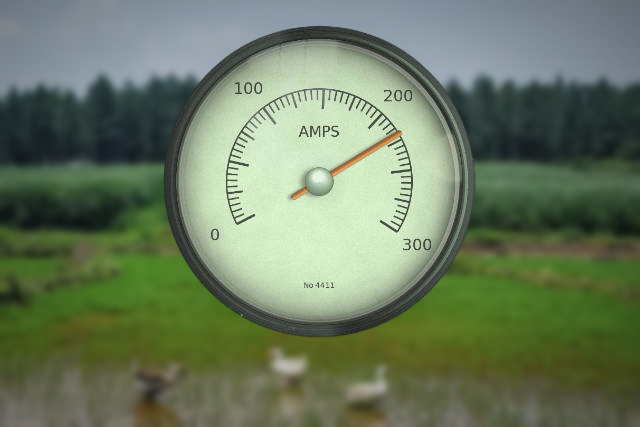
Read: 220A
